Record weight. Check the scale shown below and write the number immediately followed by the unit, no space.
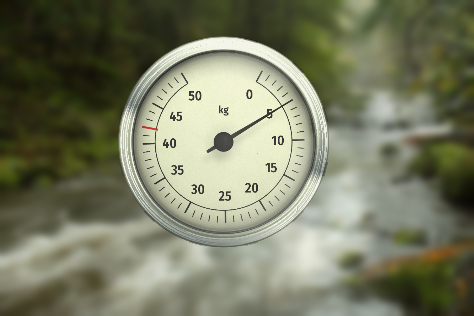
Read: 5kg
